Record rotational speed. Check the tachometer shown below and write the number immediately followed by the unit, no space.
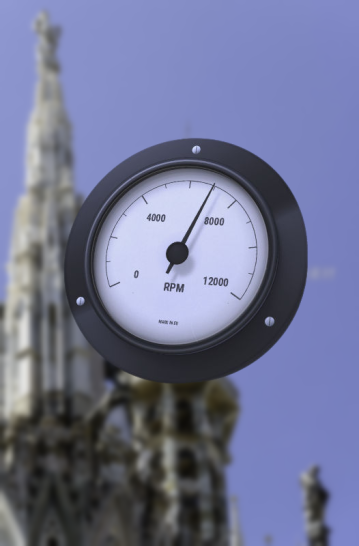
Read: 7000rpm
